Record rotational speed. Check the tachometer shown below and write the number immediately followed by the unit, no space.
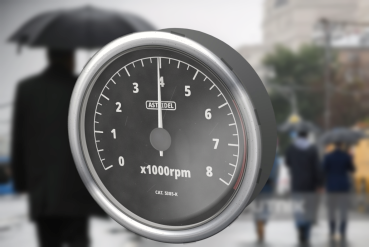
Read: 4000rpm
